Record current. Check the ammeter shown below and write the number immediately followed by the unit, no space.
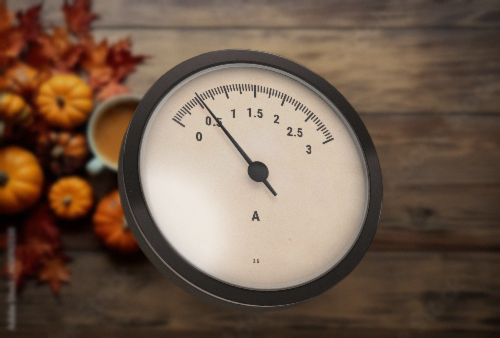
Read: 0.5A
